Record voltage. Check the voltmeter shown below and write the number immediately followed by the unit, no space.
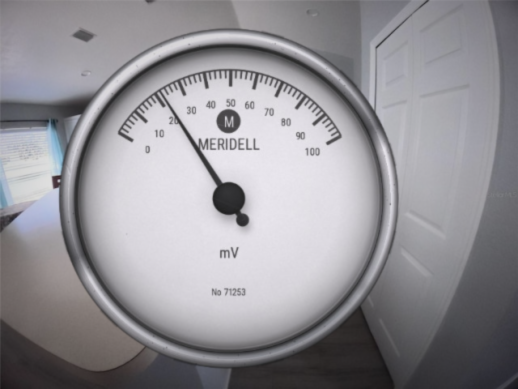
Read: 22mV
